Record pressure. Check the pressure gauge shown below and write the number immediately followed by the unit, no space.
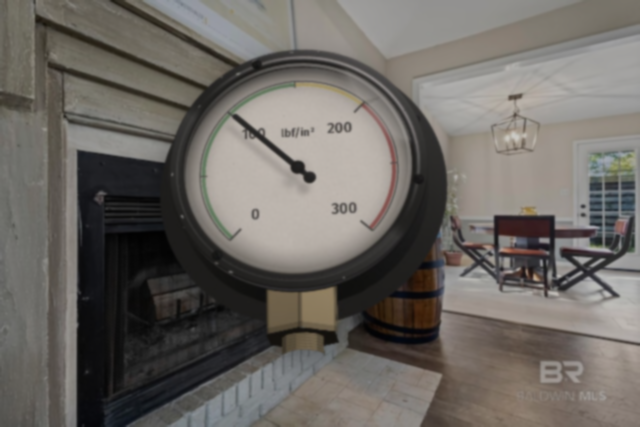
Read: 100psi
